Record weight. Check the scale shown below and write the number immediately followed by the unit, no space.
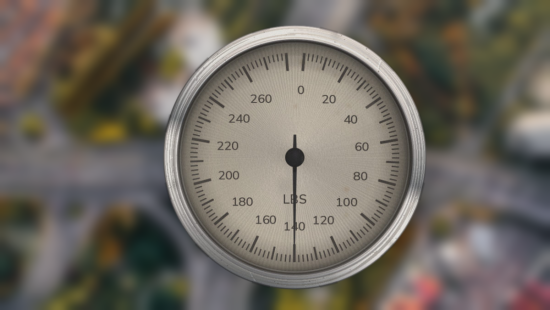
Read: 140lb
